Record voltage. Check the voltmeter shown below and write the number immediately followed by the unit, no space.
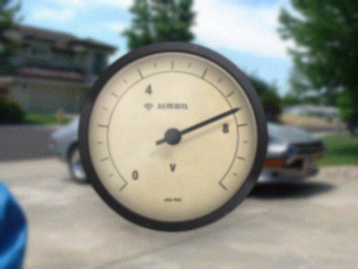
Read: 7.5V
